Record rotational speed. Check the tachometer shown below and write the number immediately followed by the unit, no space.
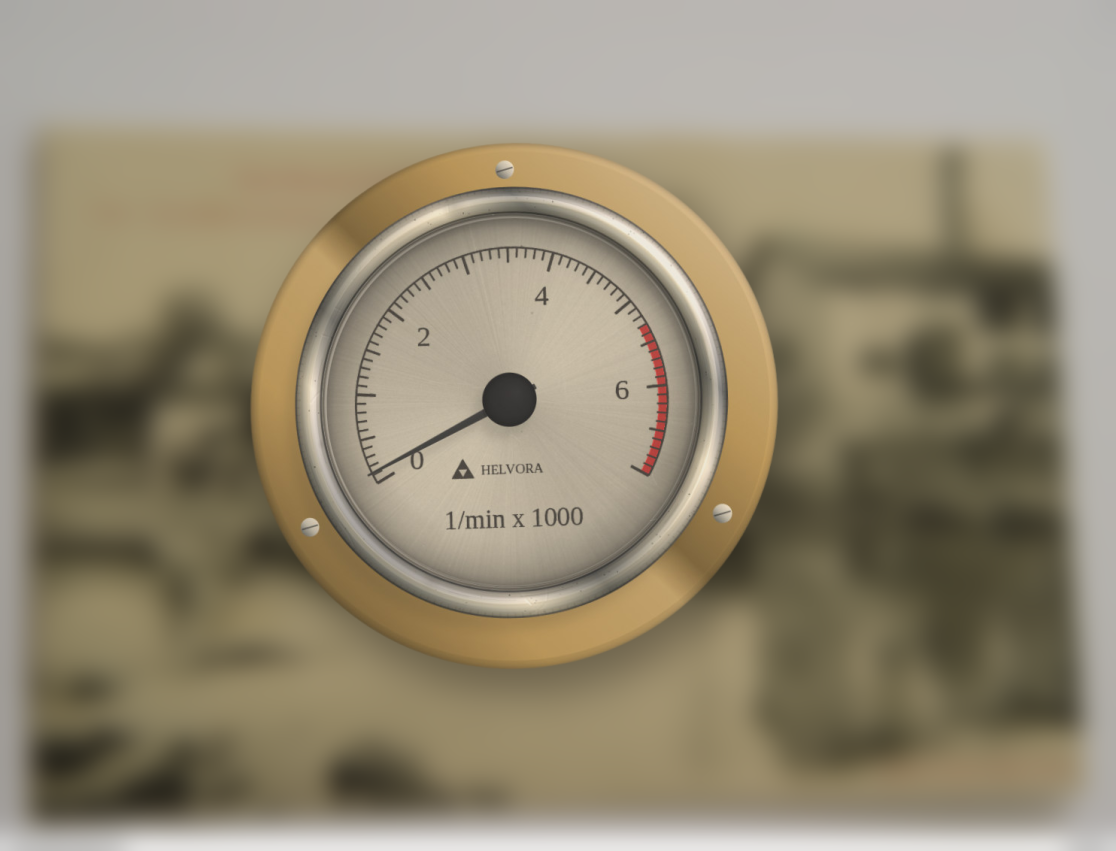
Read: 100rpm
